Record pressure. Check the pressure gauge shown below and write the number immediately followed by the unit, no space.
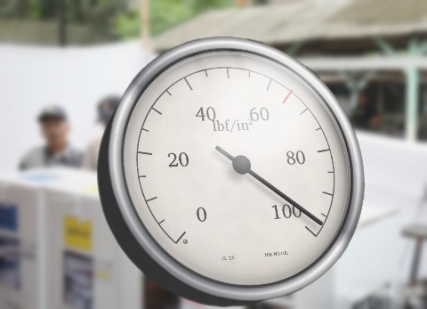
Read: 97.5psi
